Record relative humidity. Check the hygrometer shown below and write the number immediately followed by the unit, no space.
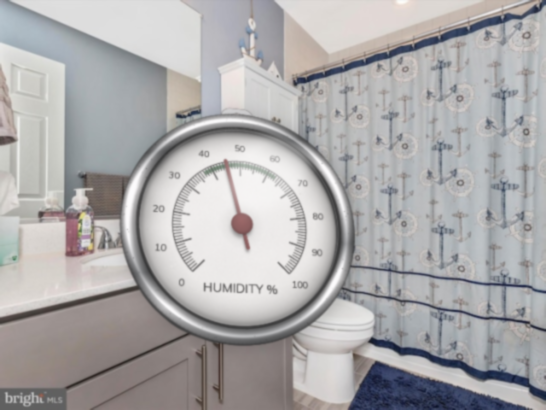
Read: 45%
